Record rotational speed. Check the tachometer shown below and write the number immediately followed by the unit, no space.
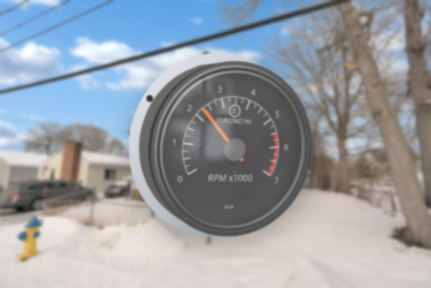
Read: 2250rpm
